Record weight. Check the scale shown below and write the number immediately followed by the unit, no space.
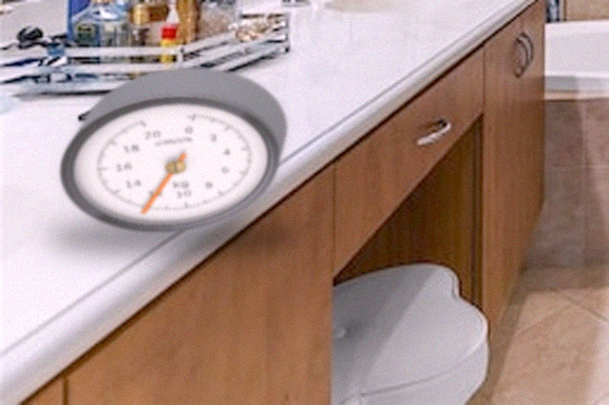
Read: 12kg
